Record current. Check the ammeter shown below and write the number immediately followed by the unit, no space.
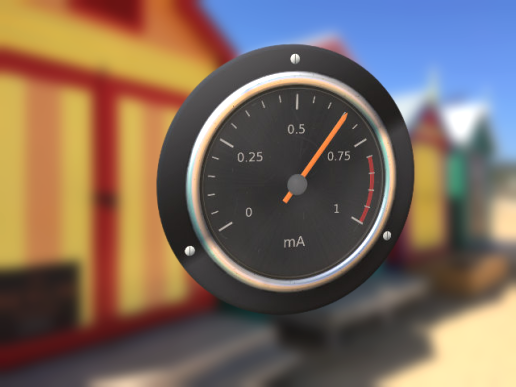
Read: 0.65mA
